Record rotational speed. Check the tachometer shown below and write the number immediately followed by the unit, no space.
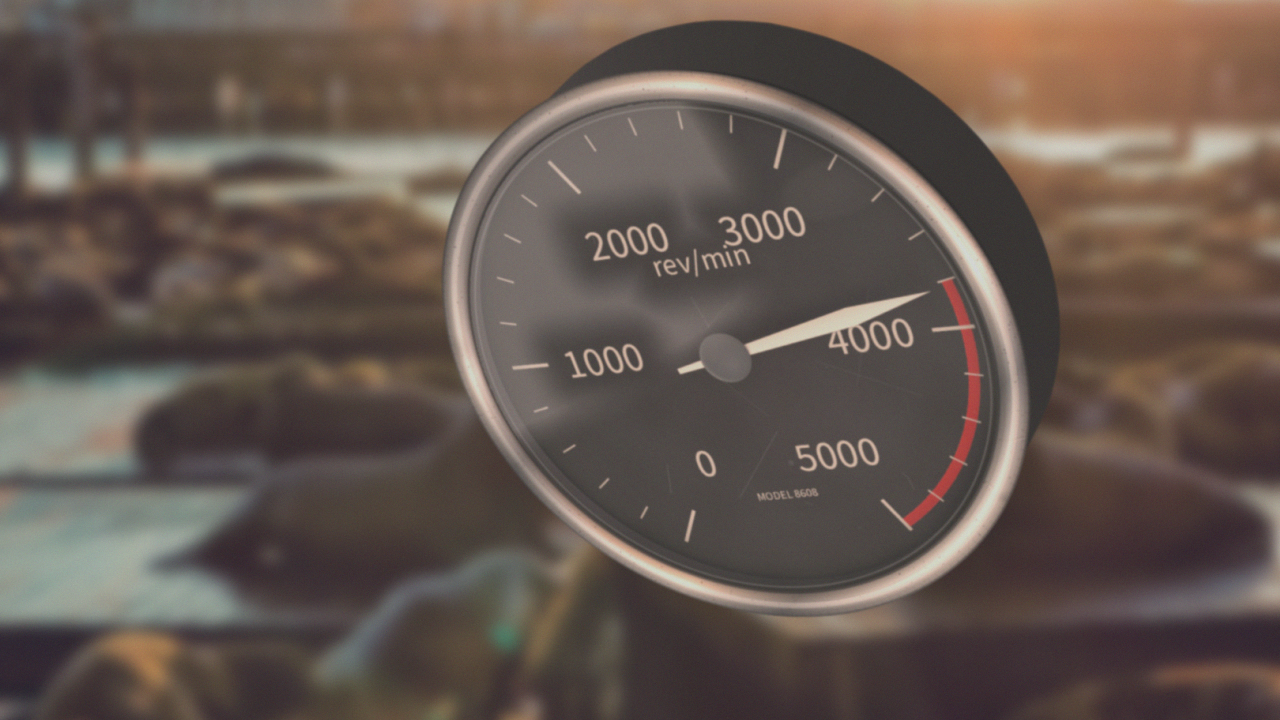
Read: 3800rpm
